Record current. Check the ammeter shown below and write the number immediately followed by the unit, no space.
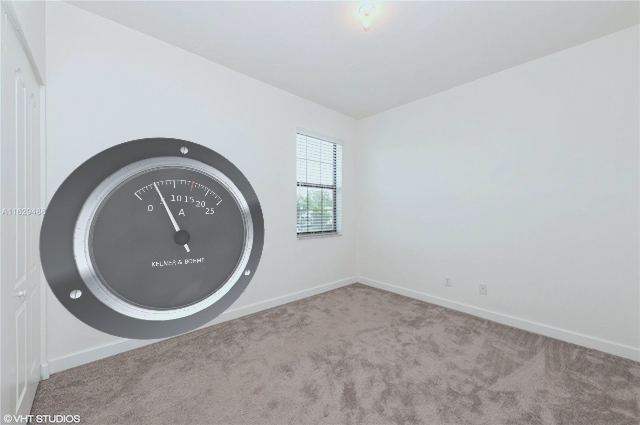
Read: 5A
